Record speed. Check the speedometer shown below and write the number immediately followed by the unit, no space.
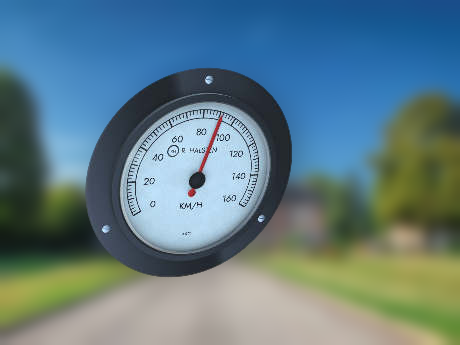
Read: 90km/h
